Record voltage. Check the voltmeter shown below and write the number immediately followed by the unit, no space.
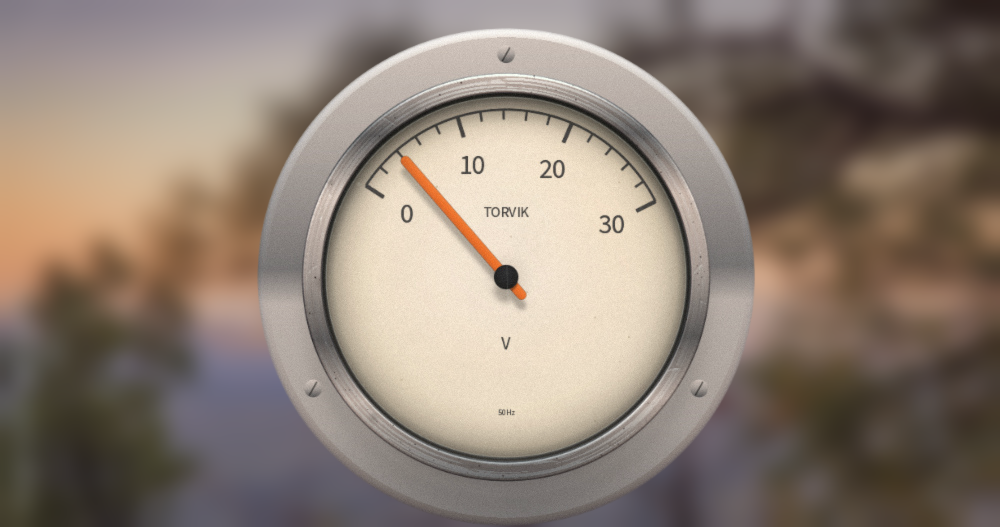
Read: 4V
